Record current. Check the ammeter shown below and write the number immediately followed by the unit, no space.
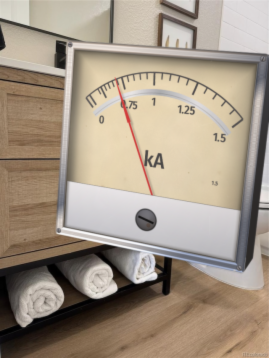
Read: 0.7kA
